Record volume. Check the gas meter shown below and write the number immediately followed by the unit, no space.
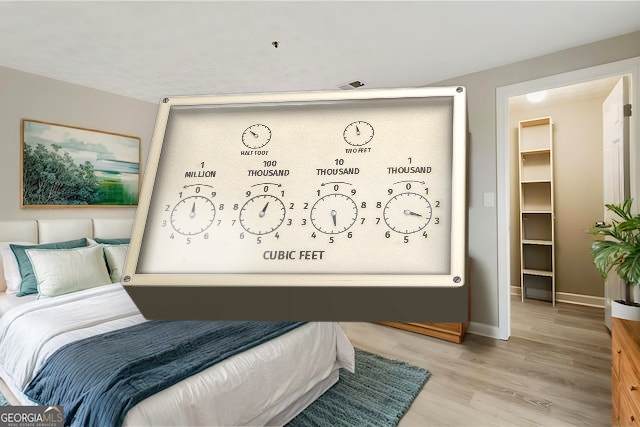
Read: 5300ft³
